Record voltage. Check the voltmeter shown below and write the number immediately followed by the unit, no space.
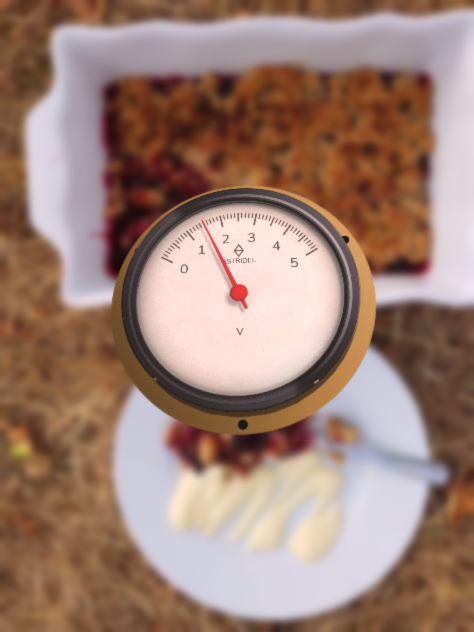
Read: 1.5V
